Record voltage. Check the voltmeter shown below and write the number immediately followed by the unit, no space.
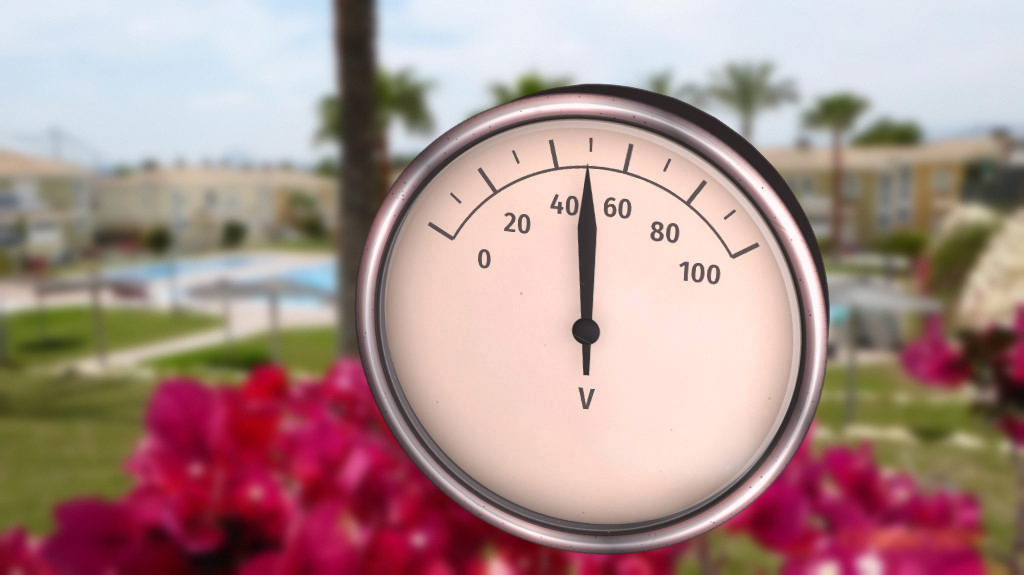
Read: 50V
